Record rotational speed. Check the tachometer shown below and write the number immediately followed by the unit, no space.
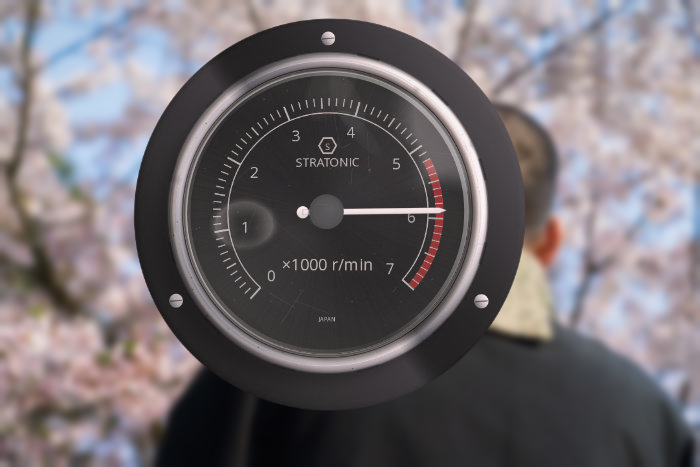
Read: 5900rpm
